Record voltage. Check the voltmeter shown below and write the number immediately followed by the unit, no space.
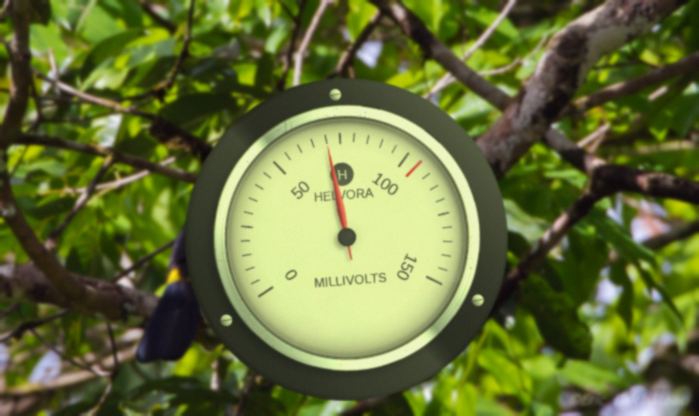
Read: 70mV
